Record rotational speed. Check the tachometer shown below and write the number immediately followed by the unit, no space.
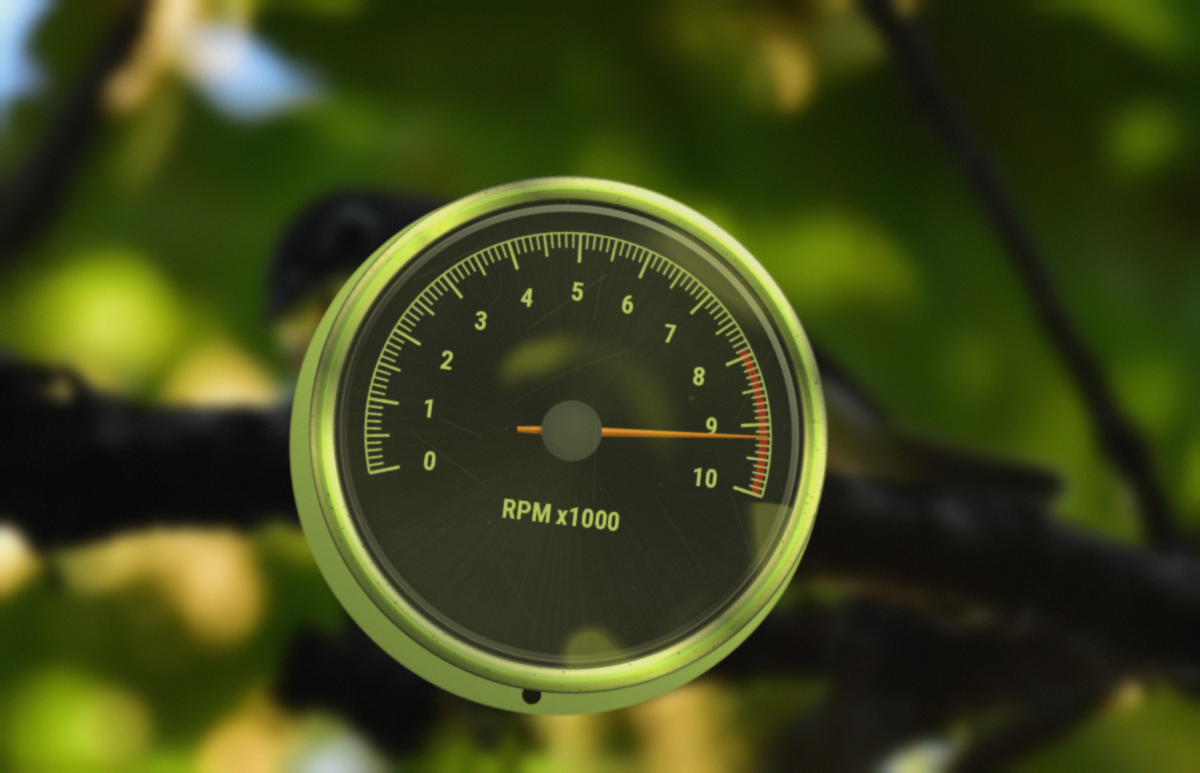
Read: 9200rpm
